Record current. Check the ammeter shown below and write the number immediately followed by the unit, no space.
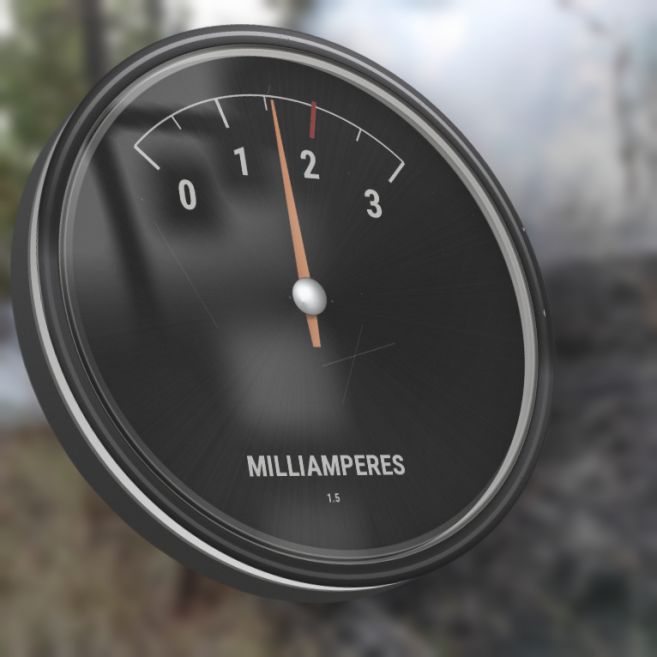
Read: 1.5mA
